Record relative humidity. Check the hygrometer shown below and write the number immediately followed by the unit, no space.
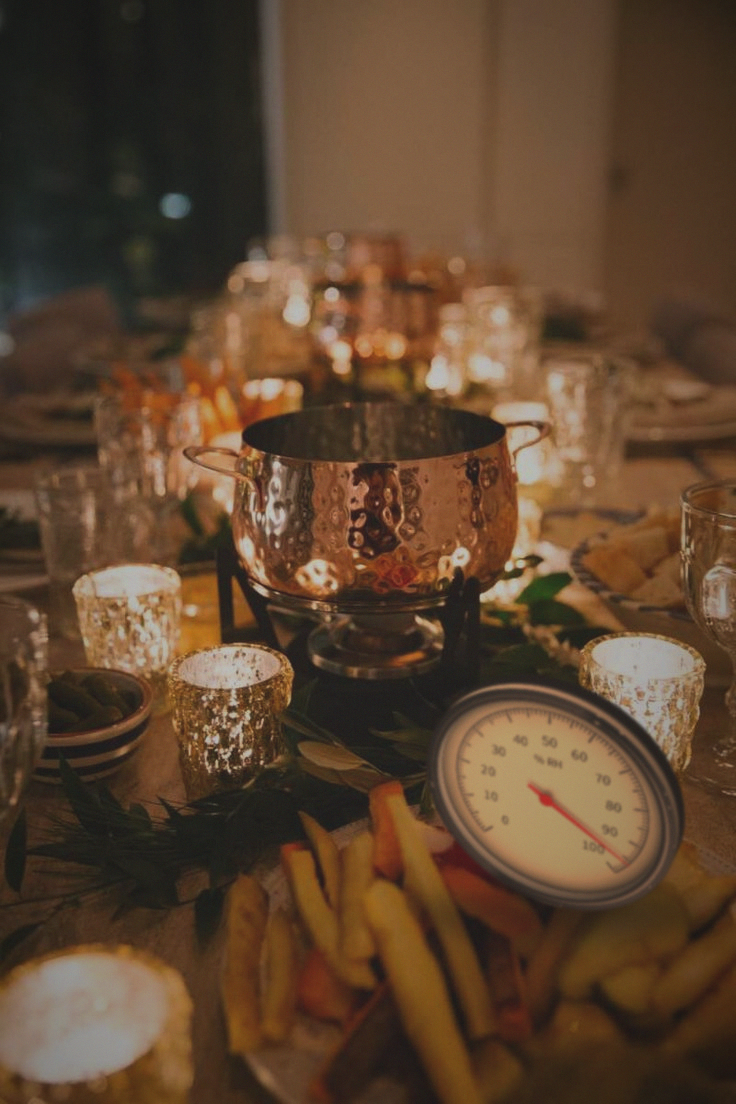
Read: 95%
